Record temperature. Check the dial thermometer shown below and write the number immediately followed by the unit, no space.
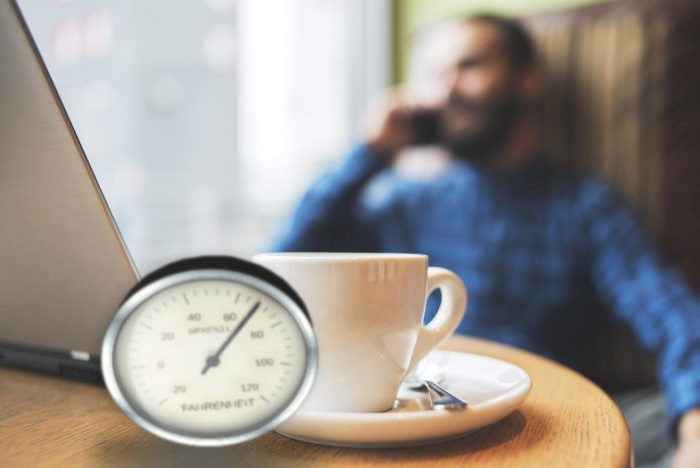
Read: 68°F
